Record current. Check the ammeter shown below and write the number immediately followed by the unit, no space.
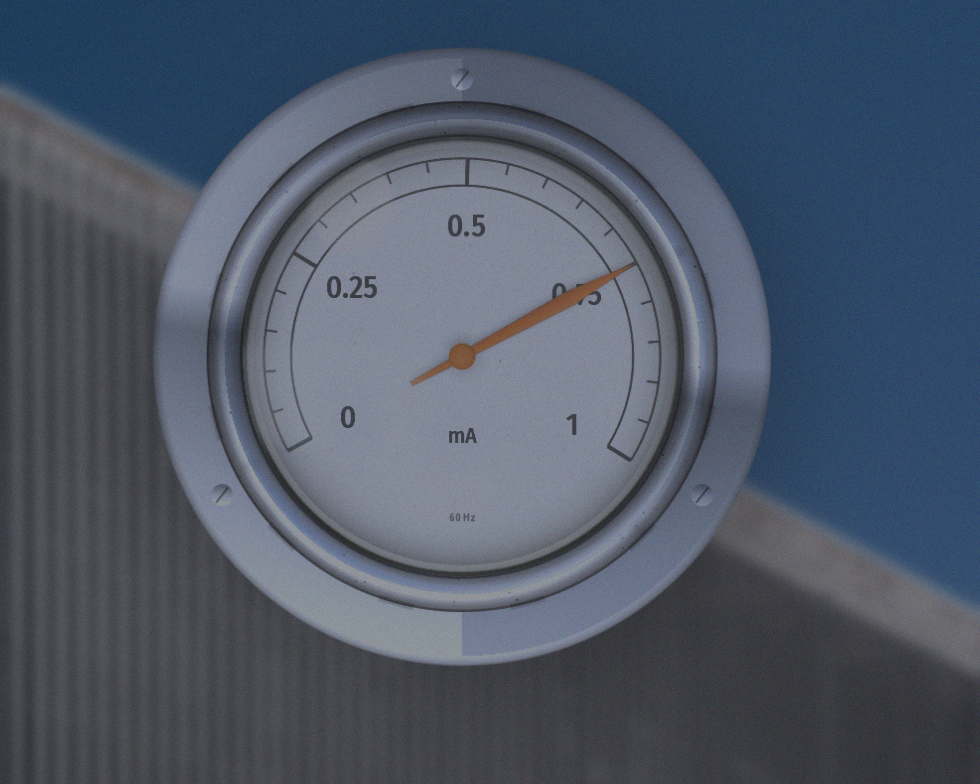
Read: 0.75mA
